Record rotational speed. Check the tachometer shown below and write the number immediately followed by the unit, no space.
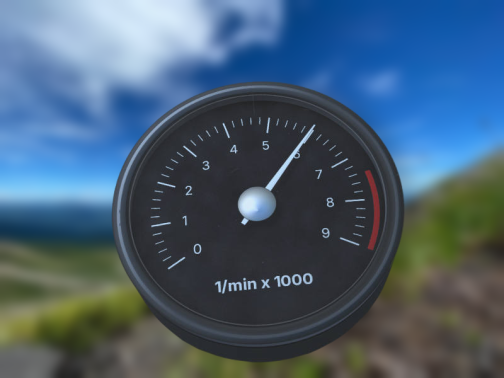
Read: 6000rpm
